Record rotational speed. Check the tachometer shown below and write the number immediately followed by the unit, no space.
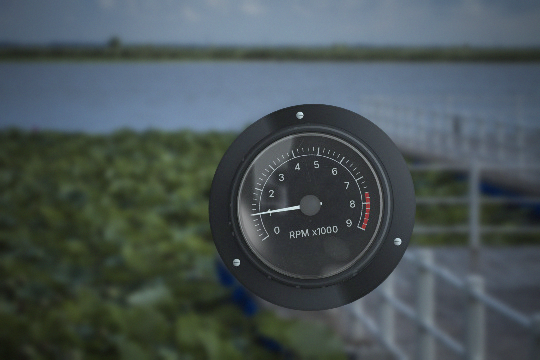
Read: 1000rpm
